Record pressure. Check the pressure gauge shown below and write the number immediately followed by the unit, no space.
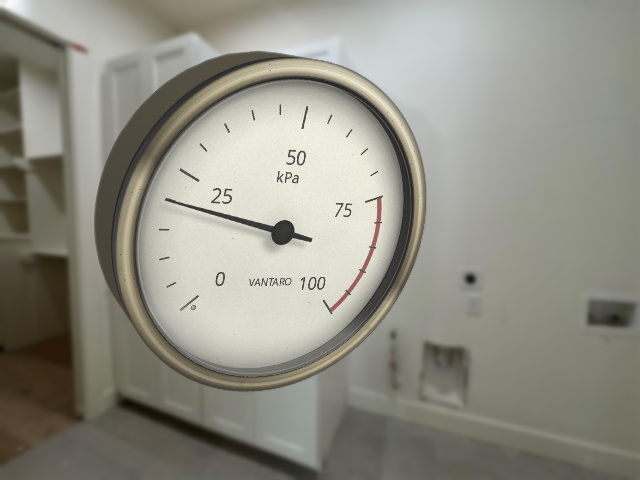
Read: 20kPa
